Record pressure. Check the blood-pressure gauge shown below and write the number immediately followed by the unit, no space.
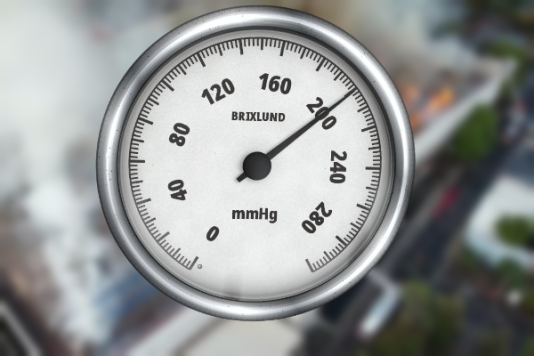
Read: 200mmHg
